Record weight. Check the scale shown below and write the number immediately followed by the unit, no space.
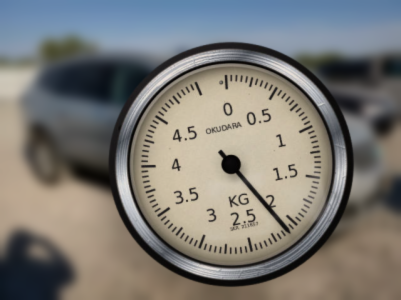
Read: 2.1kg
